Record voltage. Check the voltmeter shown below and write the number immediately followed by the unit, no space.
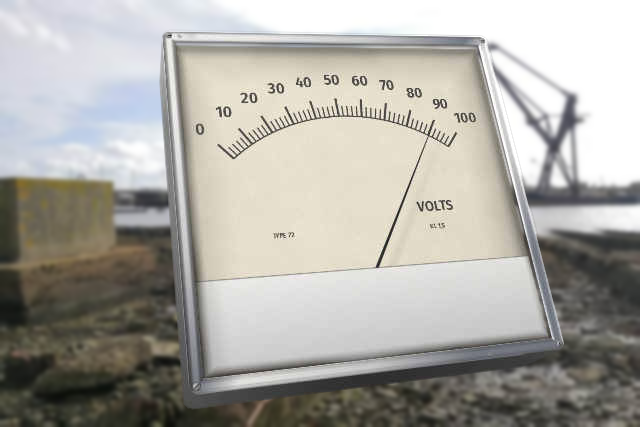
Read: 90V
